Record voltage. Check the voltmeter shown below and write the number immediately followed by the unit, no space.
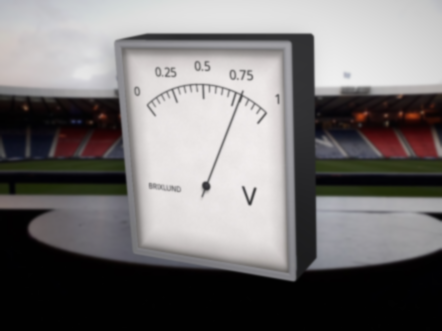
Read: 0.8V
